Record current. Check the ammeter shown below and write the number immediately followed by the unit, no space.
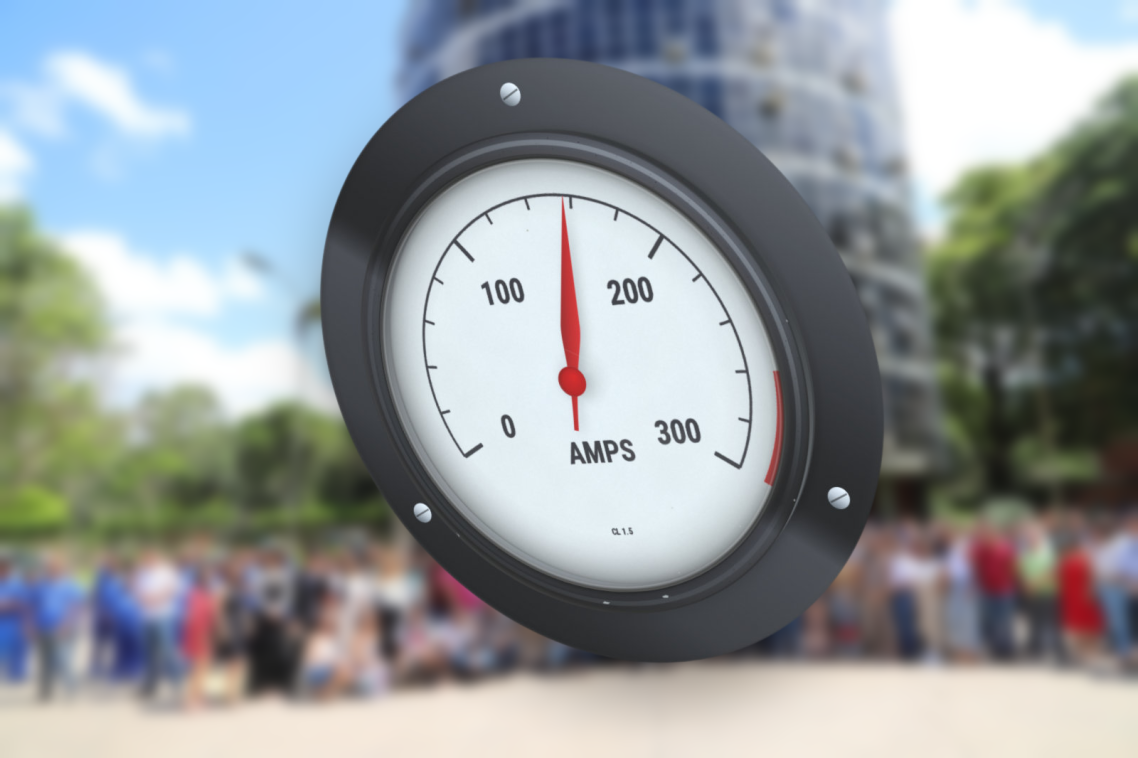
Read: 160A
